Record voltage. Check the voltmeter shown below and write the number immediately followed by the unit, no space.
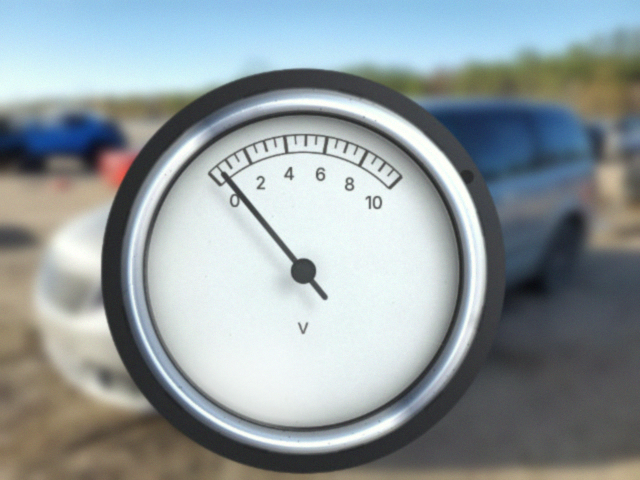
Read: 0.5V
